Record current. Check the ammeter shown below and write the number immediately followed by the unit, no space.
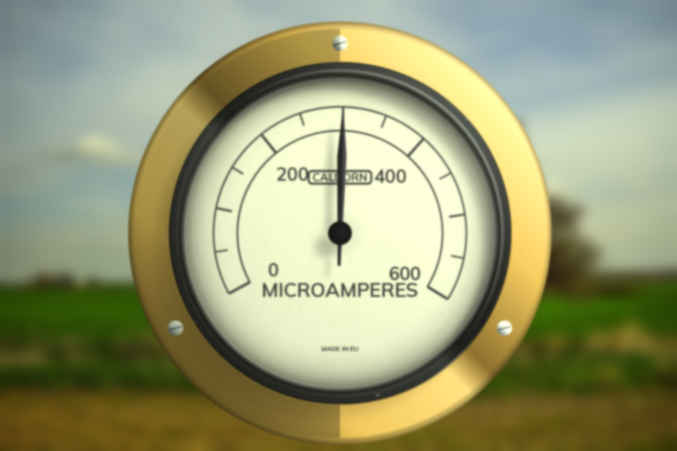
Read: 300µA
